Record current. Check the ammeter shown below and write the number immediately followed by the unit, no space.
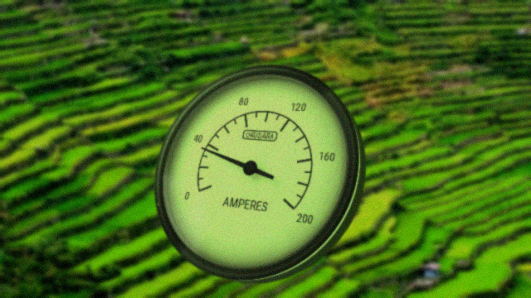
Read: 35A
